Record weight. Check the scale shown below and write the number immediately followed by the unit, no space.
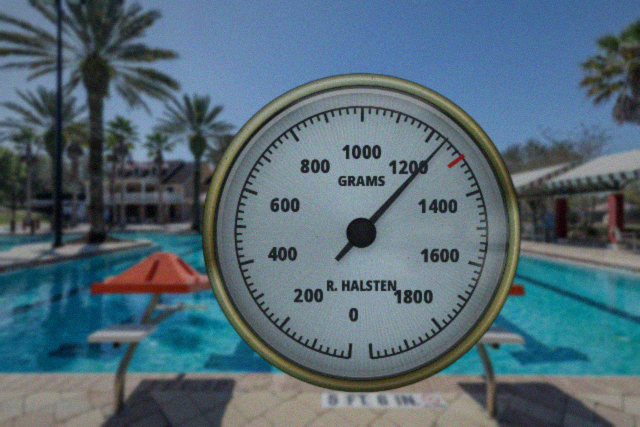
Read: 1240g
